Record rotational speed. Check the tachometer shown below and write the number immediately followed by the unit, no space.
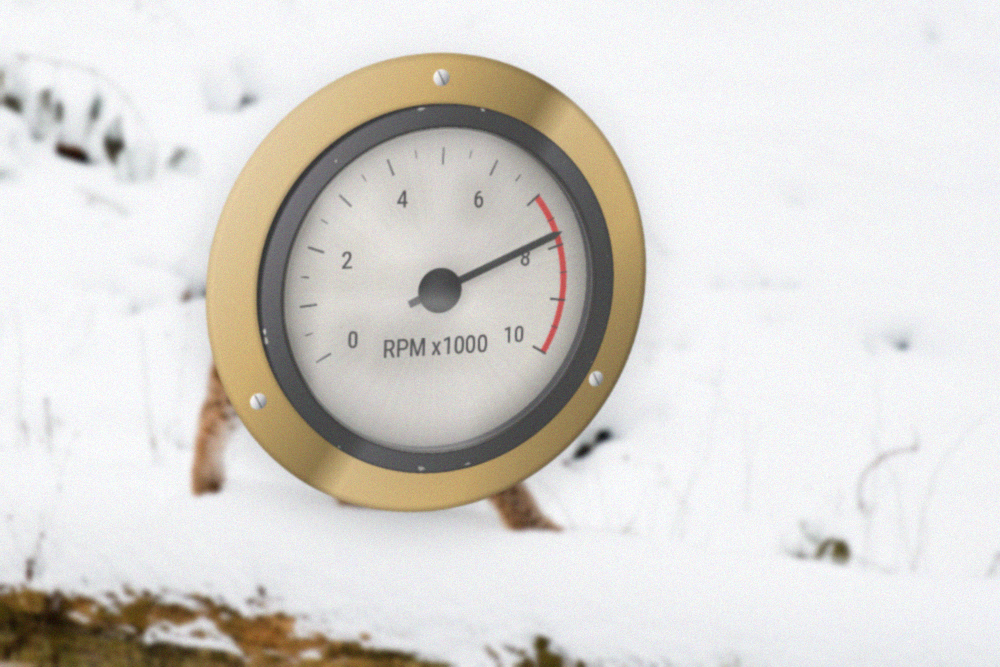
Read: 7750rpm
